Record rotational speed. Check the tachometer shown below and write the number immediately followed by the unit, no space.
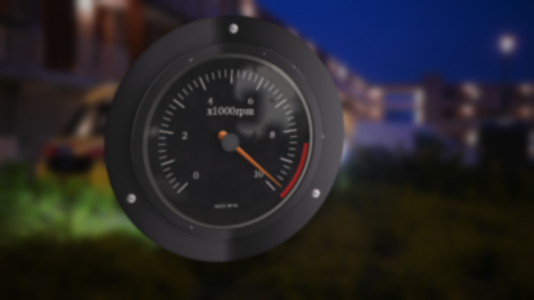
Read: 9800rpm
